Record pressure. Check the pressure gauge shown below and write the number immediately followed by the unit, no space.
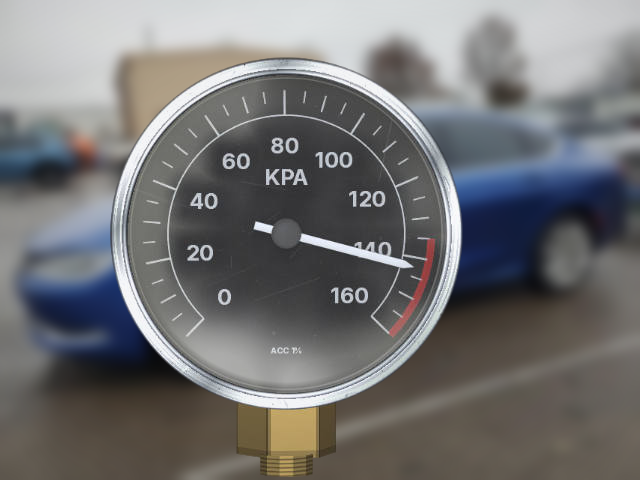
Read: 142.5kPa
